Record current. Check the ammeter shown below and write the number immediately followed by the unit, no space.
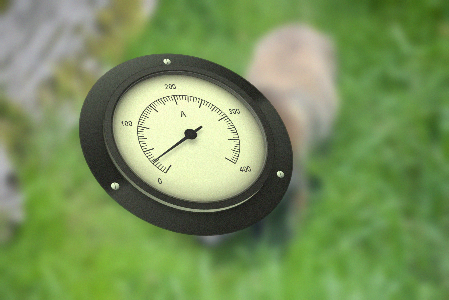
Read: 25A
